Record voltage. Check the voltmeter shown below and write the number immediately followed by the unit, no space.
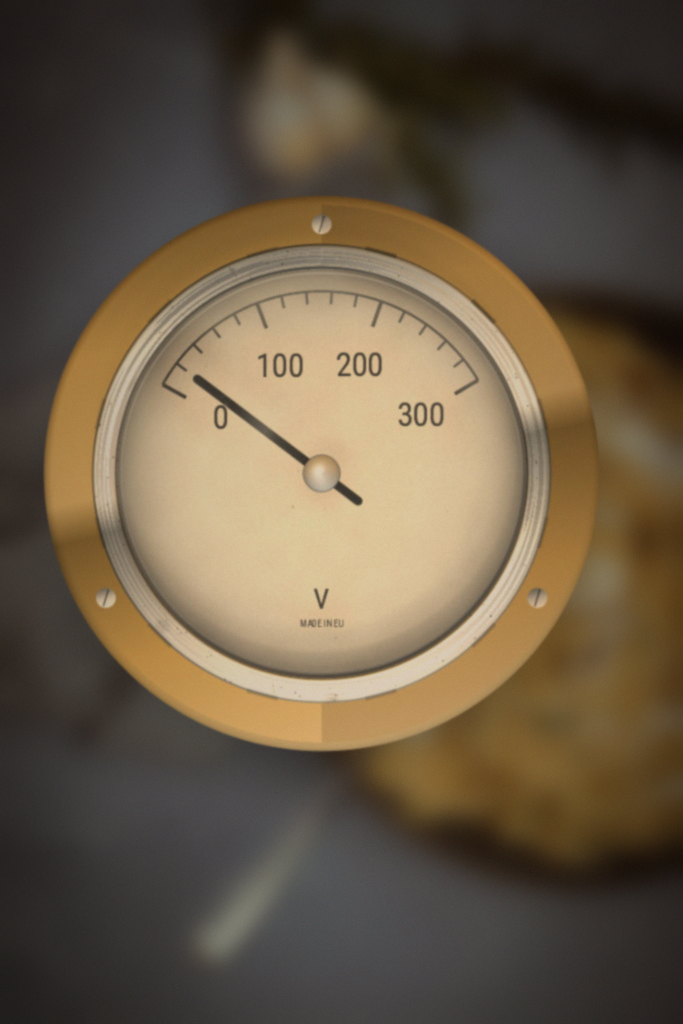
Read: 20V
